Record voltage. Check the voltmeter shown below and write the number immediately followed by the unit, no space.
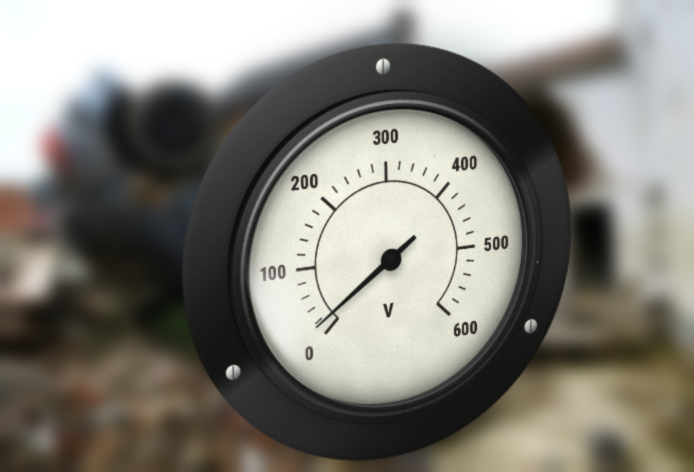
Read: 20V
